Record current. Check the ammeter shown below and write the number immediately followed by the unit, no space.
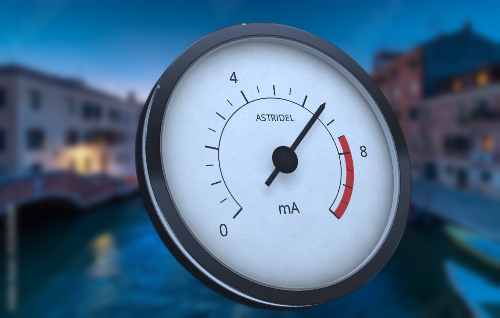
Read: 6.5mA
